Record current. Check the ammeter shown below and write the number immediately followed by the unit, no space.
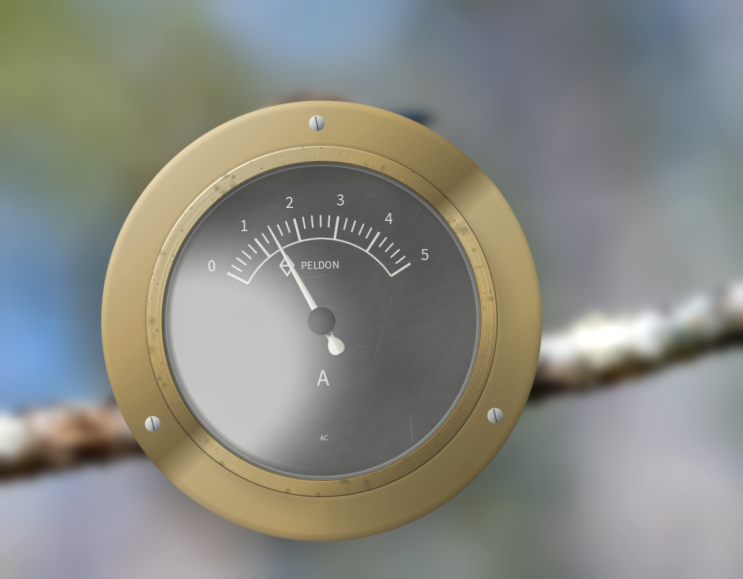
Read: 1.4A
